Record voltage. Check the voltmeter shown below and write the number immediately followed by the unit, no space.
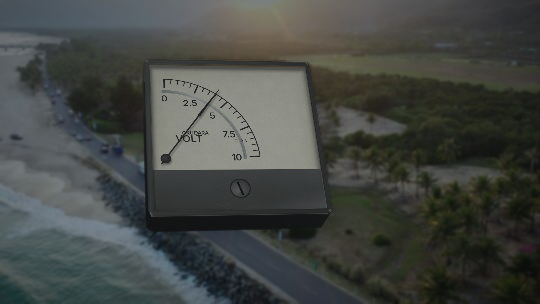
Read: 4V
